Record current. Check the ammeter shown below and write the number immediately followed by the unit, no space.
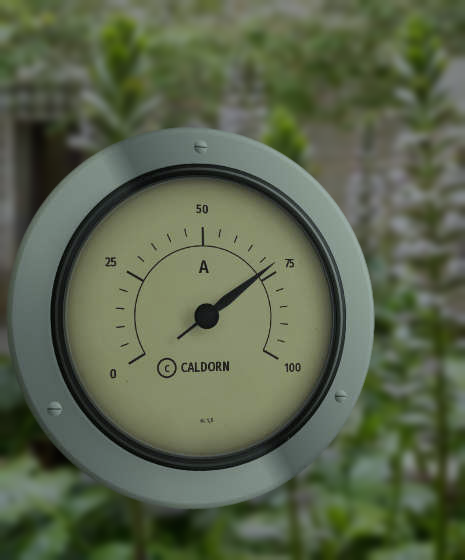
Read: 72.5A
